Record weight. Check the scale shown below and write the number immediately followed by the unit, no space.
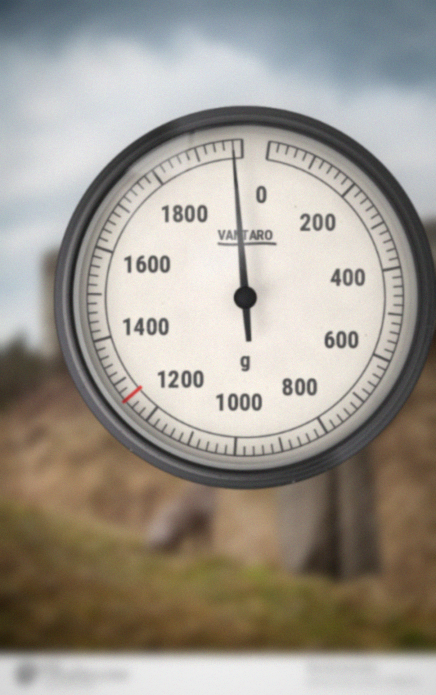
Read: 1980g
